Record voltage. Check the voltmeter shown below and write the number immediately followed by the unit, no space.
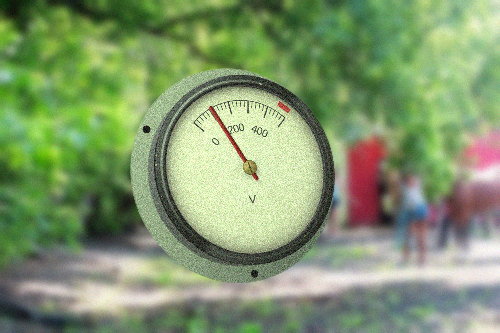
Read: 100V
